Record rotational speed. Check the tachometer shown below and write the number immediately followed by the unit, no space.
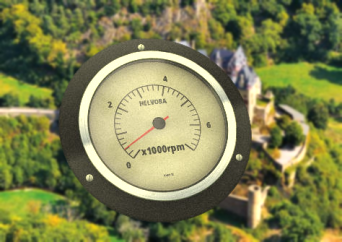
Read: 400rpm
